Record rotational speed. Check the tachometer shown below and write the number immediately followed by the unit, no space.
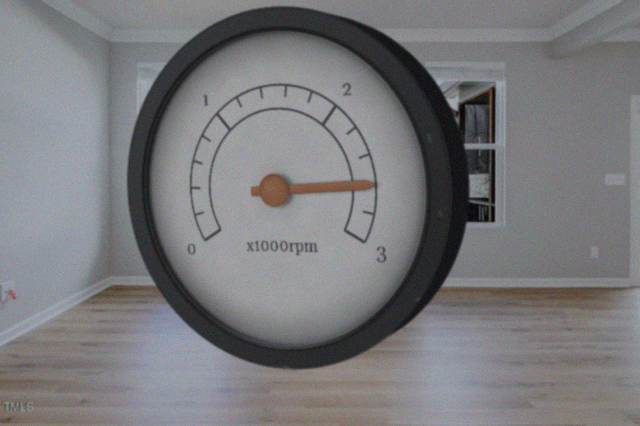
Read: 2600rpm
